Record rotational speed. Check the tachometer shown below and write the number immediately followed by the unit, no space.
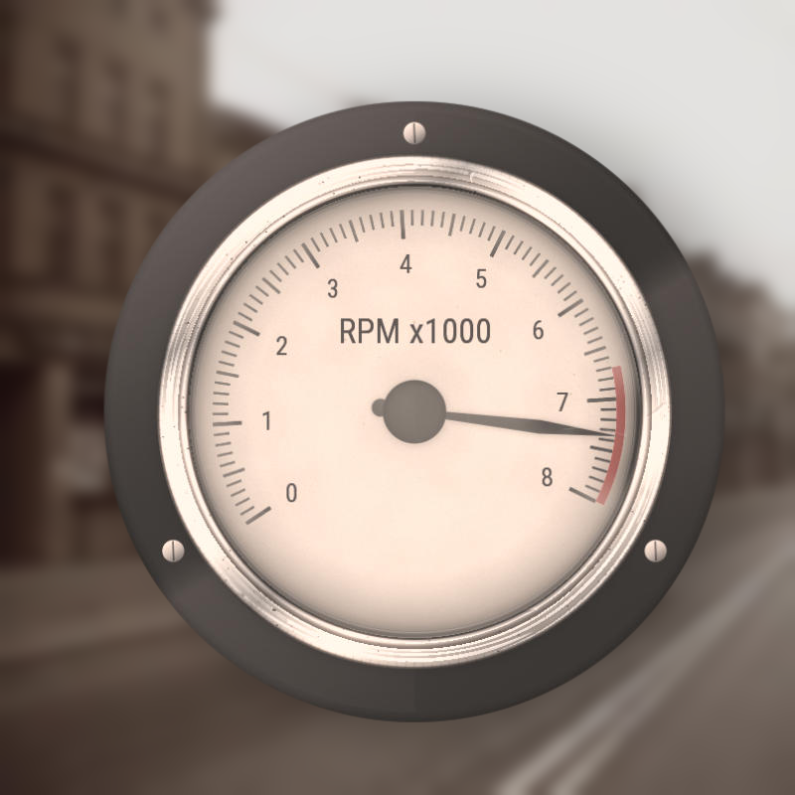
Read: 7350rpm
